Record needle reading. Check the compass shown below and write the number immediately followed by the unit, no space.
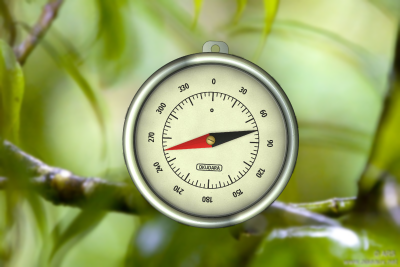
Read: 255°
